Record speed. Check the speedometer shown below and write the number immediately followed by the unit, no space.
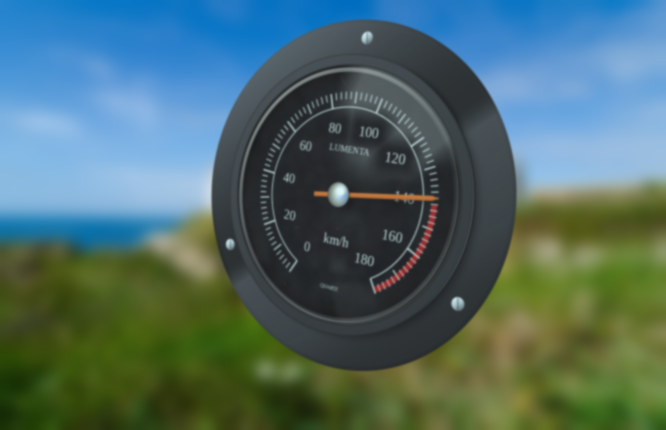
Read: 140km/h
